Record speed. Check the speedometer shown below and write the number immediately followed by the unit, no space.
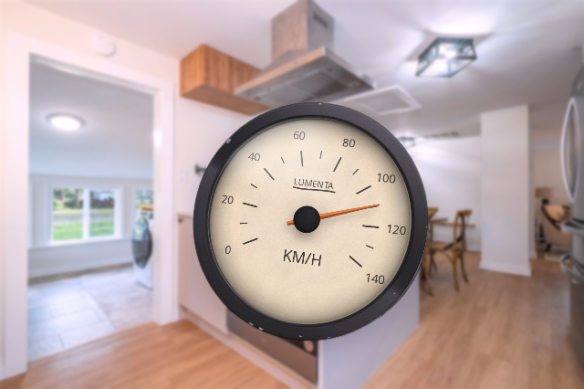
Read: 110km/h
